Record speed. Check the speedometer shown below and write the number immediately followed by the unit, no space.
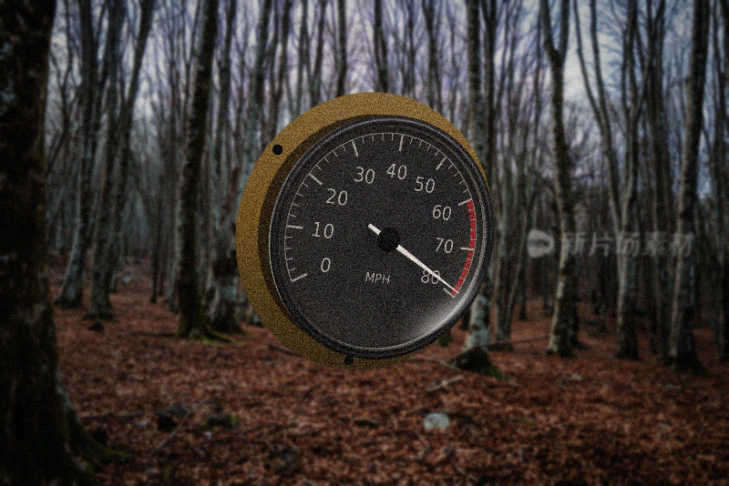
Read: 79mph
